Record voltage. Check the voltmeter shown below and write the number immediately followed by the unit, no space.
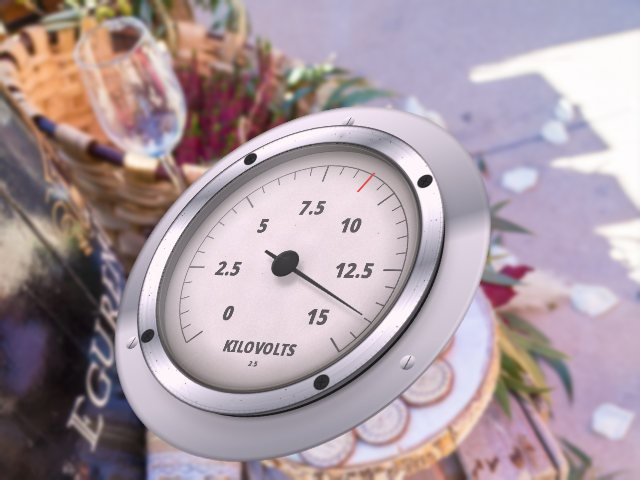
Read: 14kV
